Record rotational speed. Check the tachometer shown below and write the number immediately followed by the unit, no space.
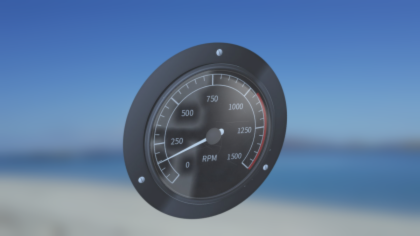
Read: 150rpm
